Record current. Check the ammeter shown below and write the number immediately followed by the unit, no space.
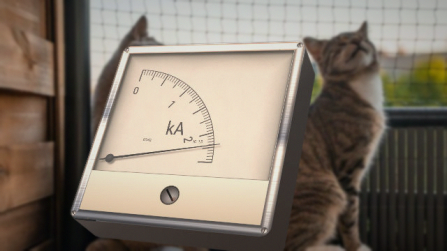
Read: 2.25kA
